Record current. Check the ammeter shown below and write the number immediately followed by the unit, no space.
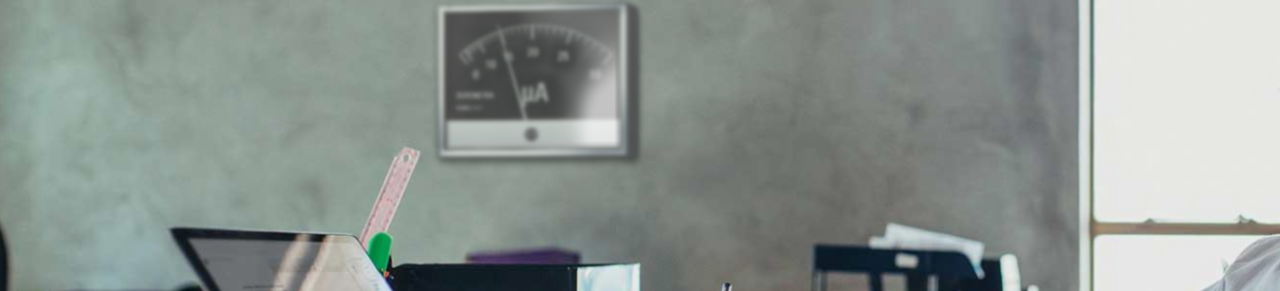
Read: 15µA
